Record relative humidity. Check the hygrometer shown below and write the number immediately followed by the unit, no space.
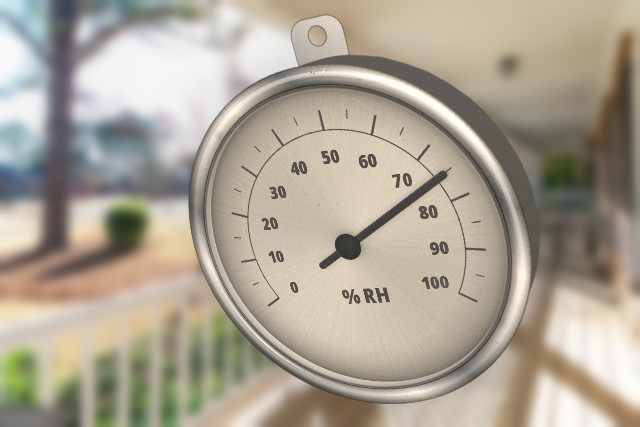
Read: 75%
